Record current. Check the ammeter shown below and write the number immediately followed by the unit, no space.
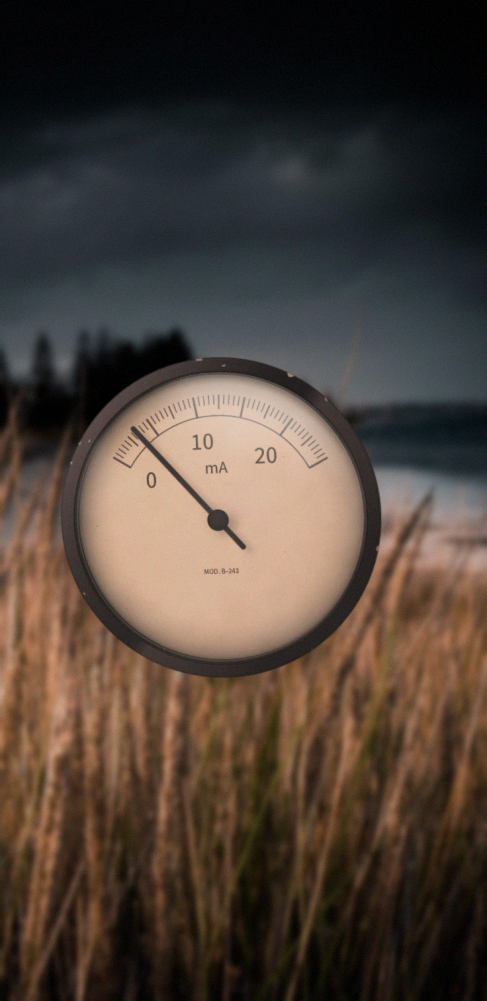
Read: 3.5mA
